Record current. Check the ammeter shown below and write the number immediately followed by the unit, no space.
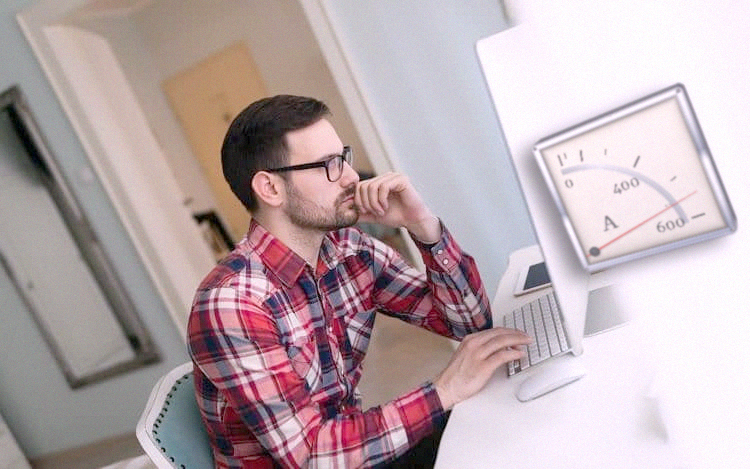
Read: 550A
